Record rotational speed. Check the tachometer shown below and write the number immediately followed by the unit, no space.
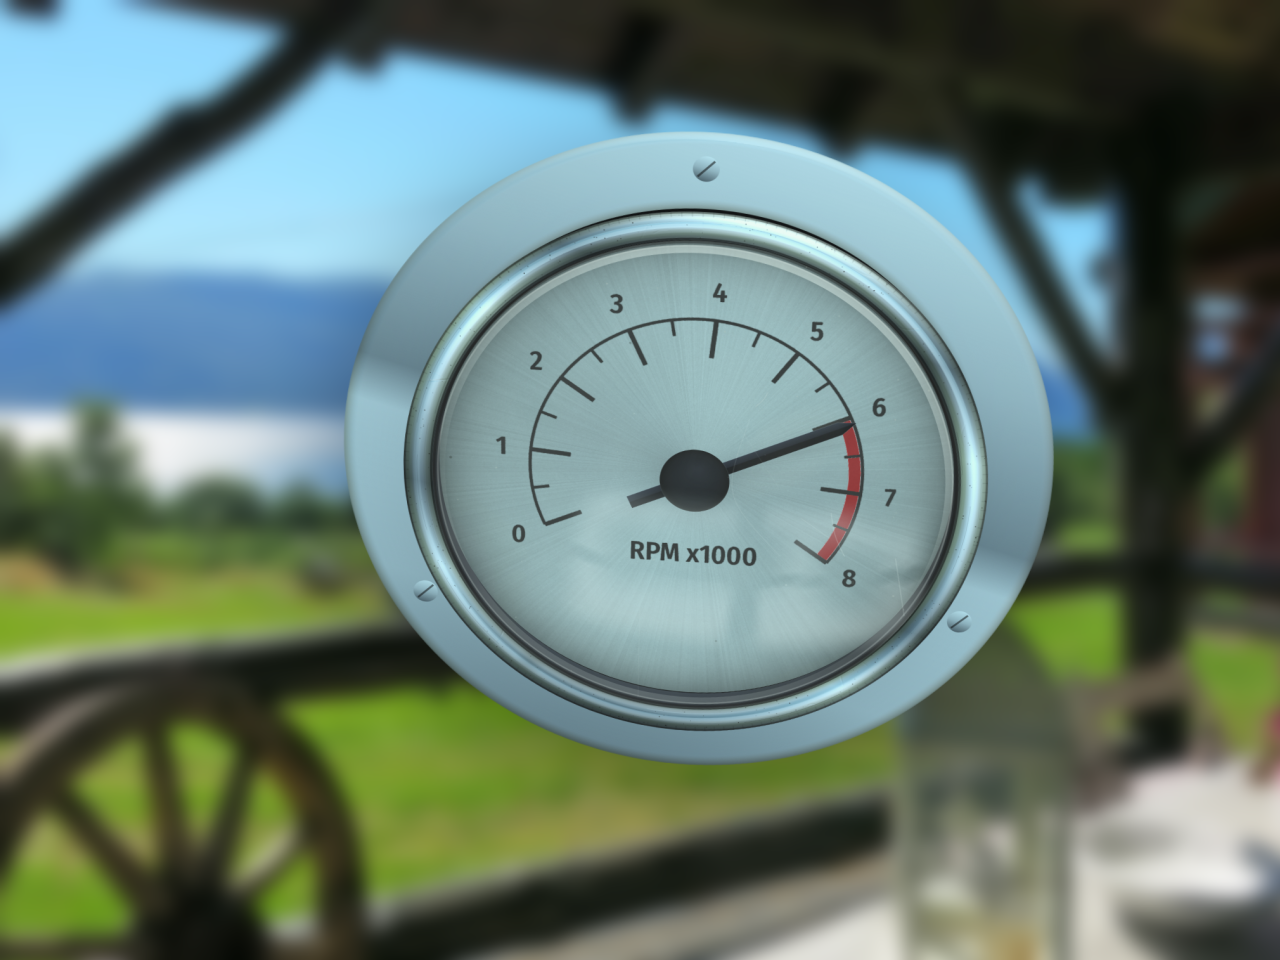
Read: 6000rpm
